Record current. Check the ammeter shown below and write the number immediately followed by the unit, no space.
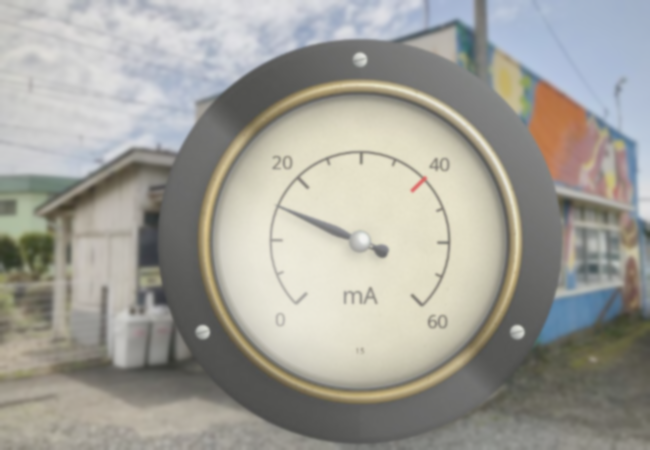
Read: 15mA
